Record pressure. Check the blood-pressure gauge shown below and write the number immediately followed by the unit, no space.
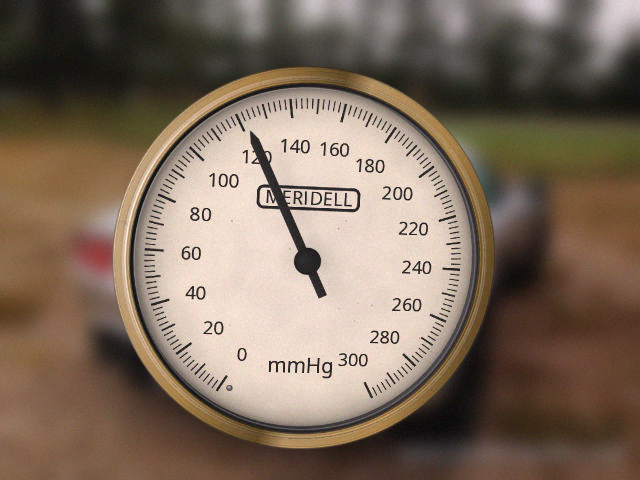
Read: 122mmHg
